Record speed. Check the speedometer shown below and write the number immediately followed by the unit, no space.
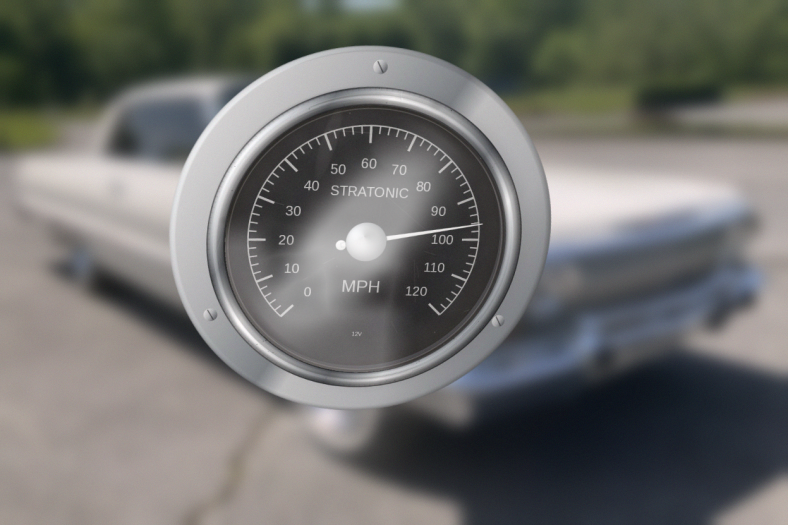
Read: 96mph
